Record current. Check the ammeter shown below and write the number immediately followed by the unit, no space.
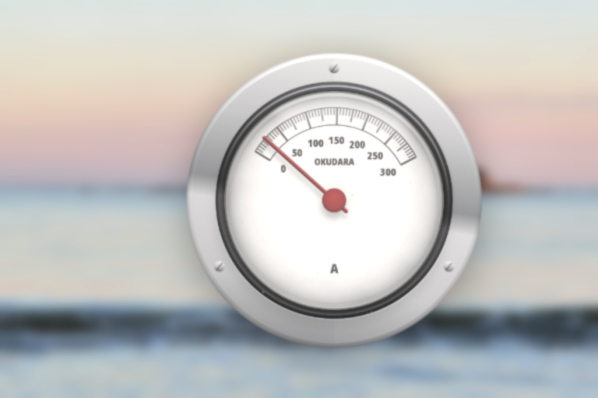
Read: 25A
